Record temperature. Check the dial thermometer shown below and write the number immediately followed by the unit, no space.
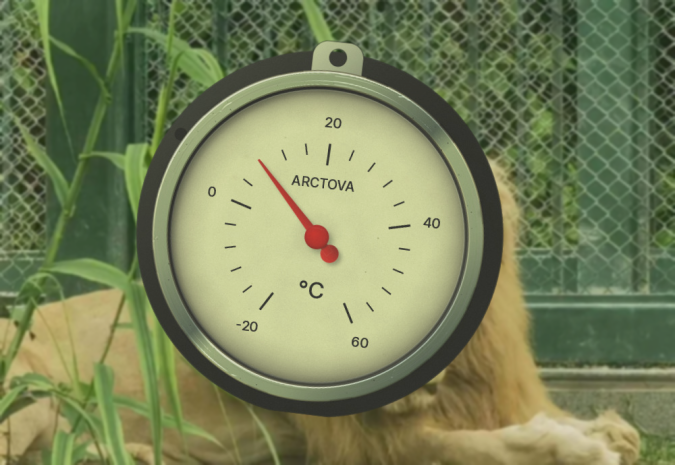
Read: 8°C
